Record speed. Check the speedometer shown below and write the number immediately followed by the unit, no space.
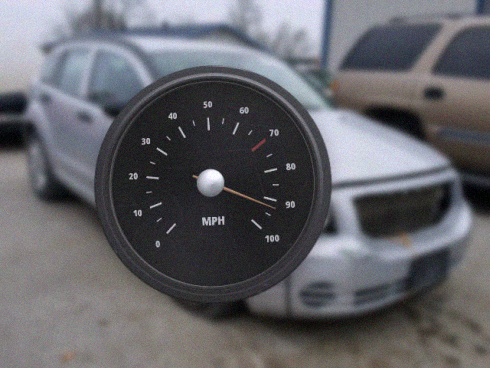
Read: 92.5mph
